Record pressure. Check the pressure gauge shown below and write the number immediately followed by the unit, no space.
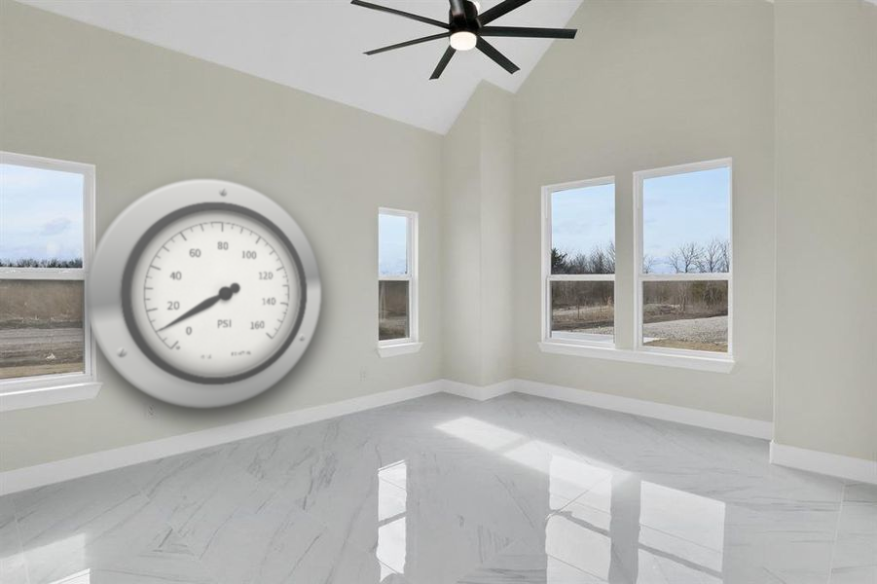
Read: 10psi
